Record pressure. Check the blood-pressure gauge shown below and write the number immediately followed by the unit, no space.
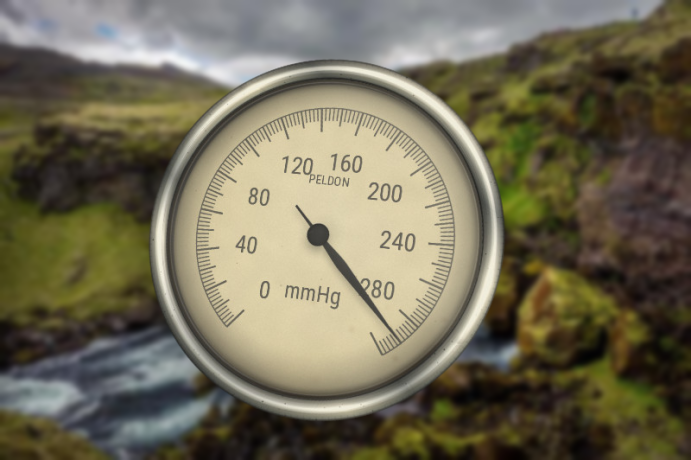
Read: 290mmHg
